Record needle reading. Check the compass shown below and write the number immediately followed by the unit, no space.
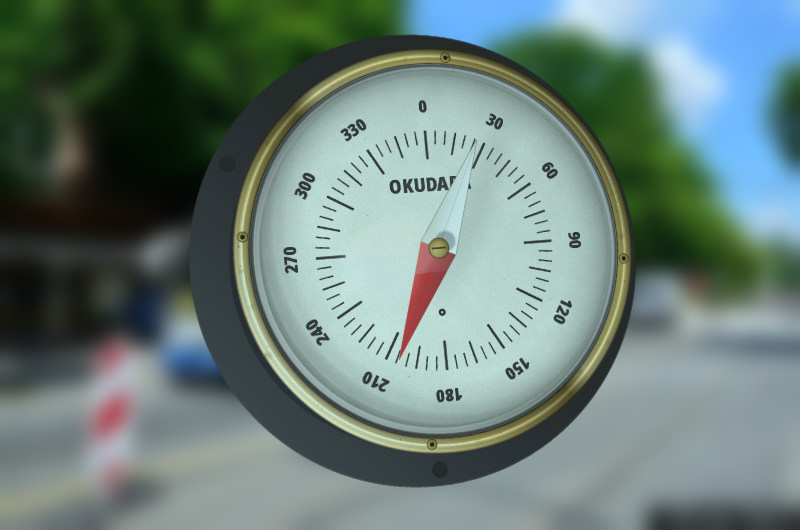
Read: 205°
